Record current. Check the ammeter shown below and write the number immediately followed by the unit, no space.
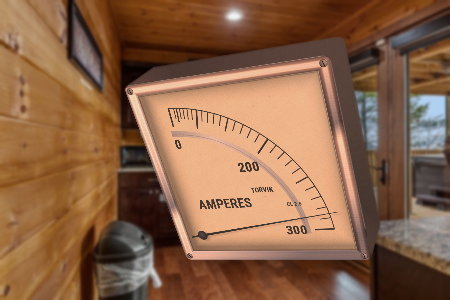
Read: 285A
